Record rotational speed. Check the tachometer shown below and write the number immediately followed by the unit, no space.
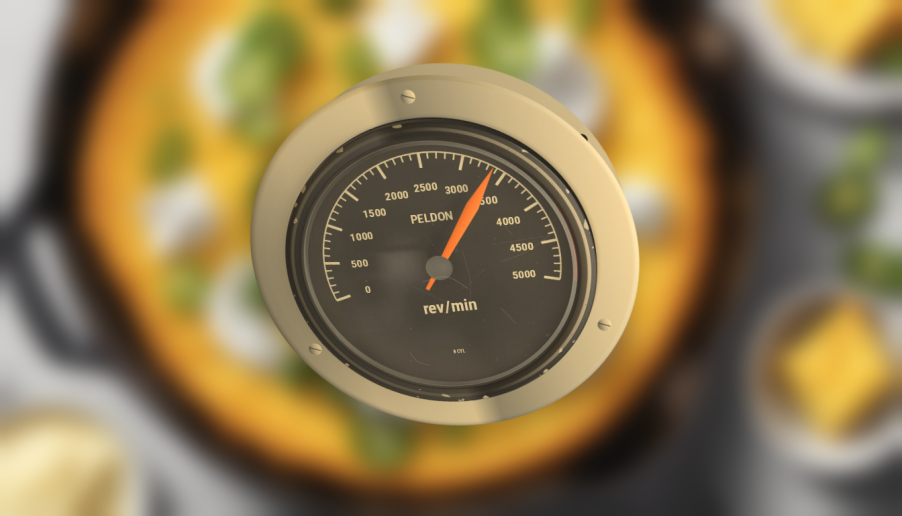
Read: 3350rpm
